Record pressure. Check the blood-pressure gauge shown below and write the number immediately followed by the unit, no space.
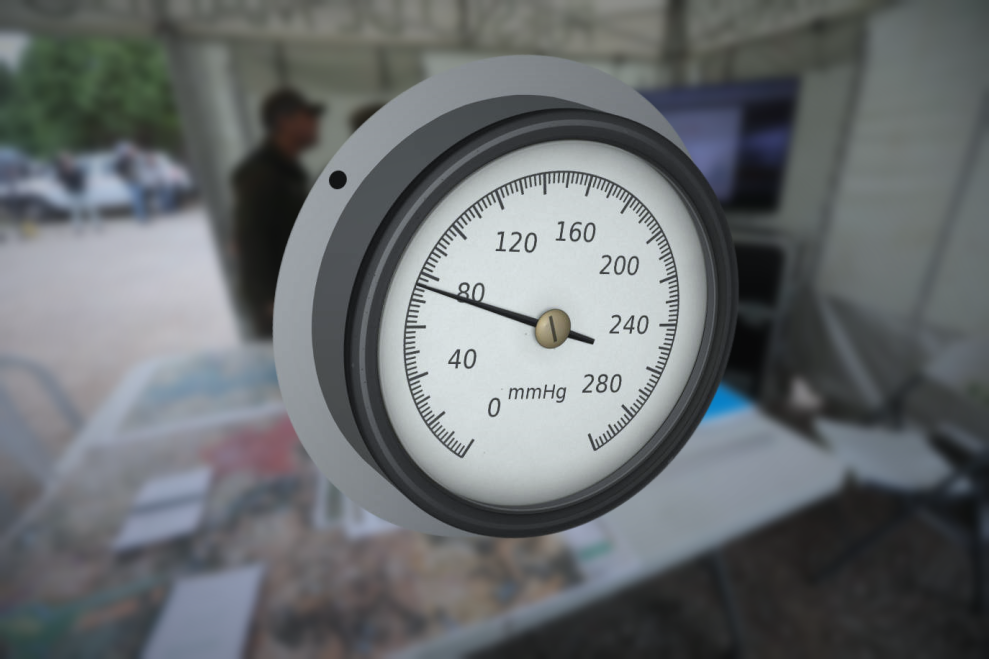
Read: 76mmHg
